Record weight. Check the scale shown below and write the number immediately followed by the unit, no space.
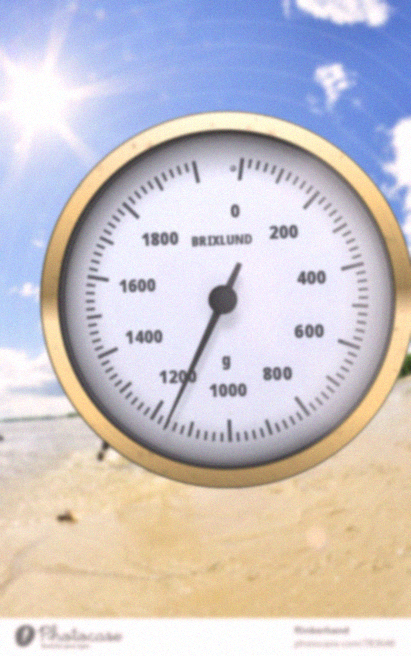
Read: 1160g
